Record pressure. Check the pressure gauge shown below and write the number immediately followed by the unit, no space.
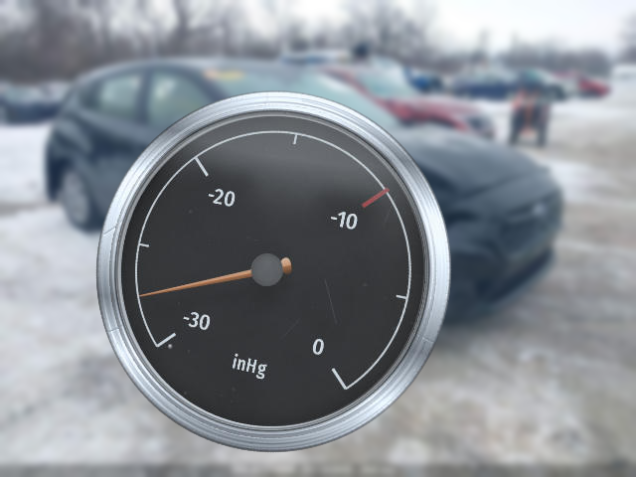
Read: -27.5inHg
